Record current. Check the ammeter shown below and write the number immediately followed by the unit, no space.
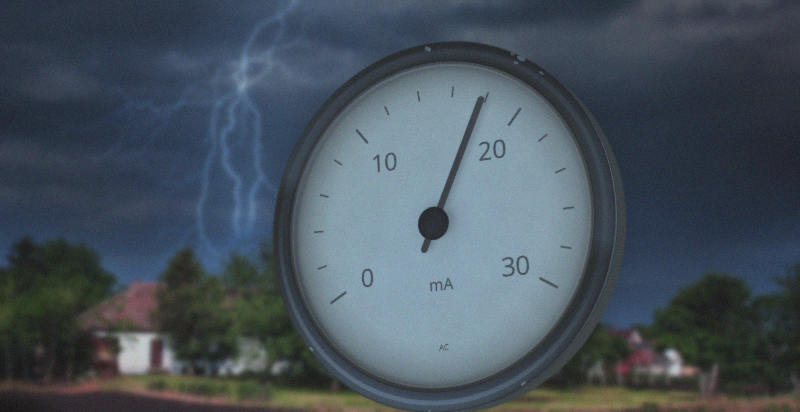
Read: 18mA
